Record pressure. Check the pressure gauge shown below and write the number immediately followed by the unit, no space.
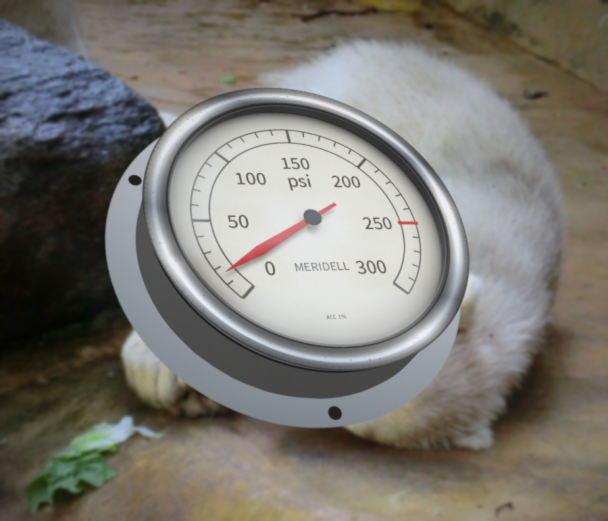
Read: 15psi
